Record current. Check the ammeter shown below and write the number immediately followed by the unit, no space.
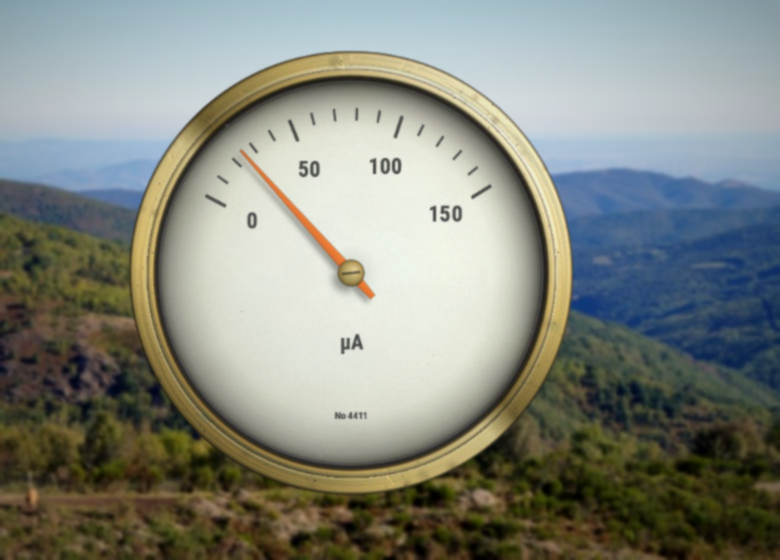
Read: 25µA
